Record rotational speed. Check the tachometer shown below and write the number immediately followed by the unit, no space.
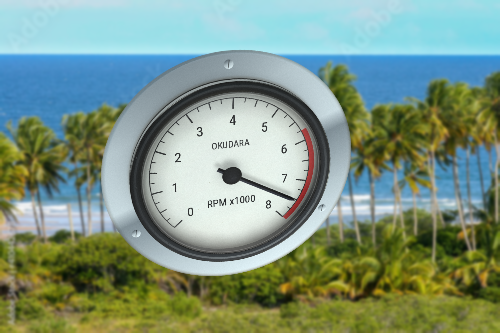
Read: 7500rpm
